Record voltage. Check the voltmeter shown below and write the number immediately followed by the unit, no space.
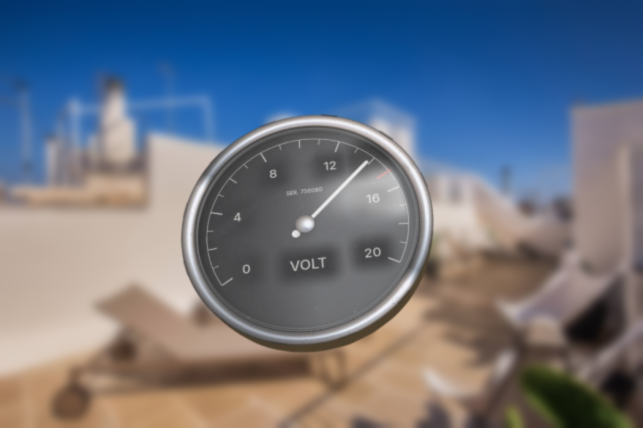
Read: 14V
